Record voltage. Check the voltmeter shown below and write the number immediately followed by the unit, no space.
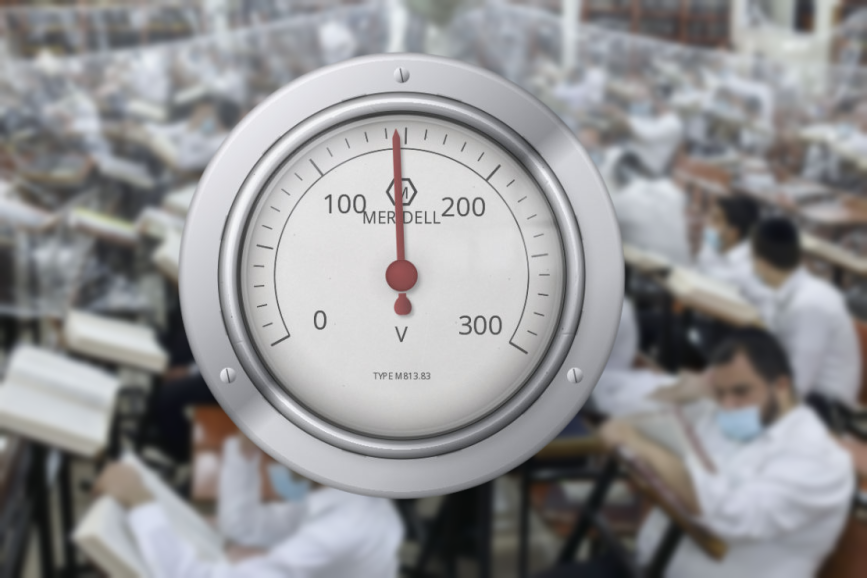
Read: 145V
